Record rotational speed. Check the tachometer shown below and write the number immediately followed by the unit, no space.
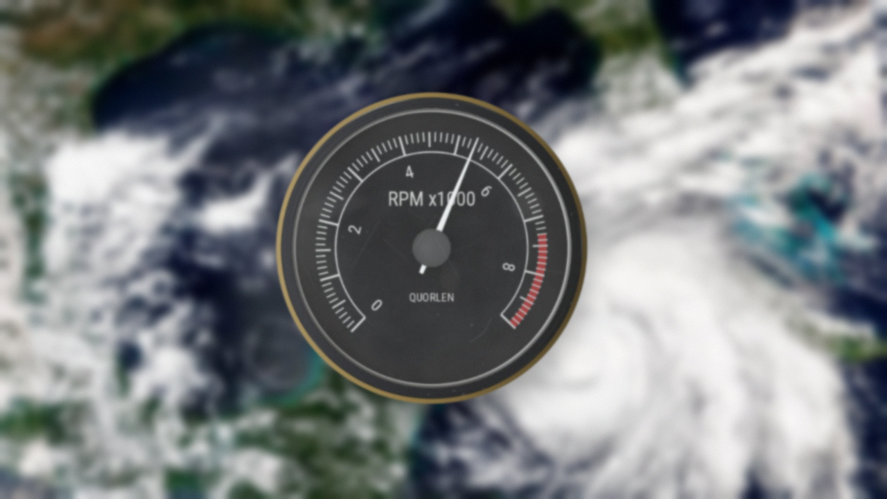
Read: 5300rpm
